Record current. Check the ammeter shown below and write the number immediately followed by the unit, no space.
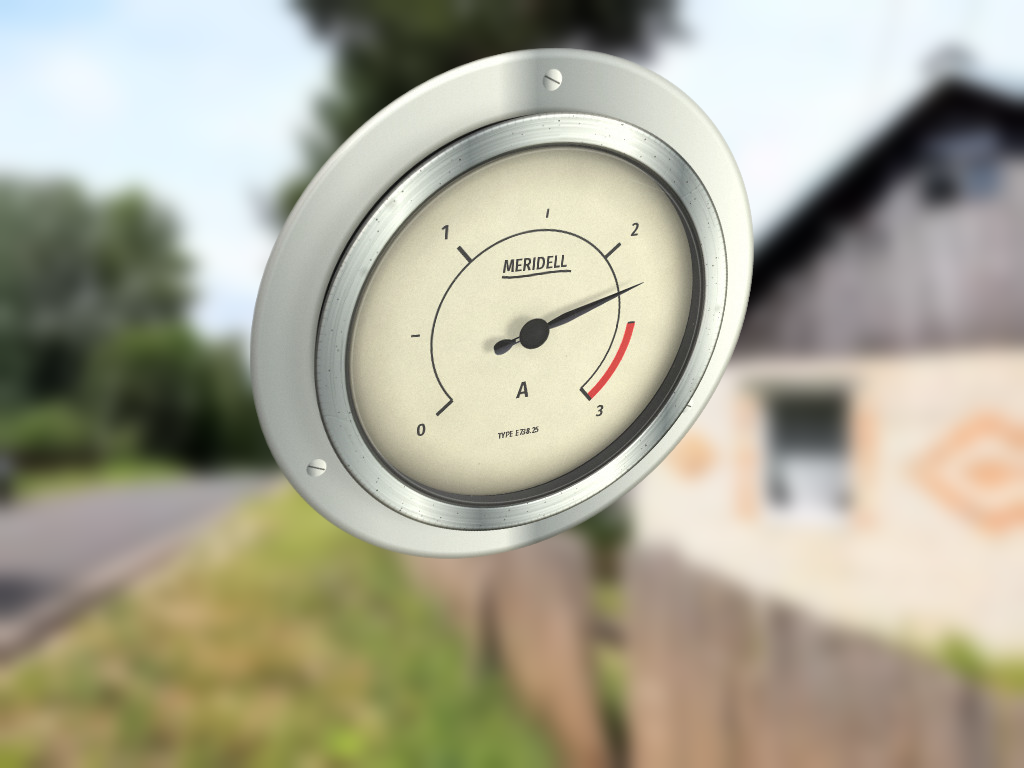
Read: 2.25A
